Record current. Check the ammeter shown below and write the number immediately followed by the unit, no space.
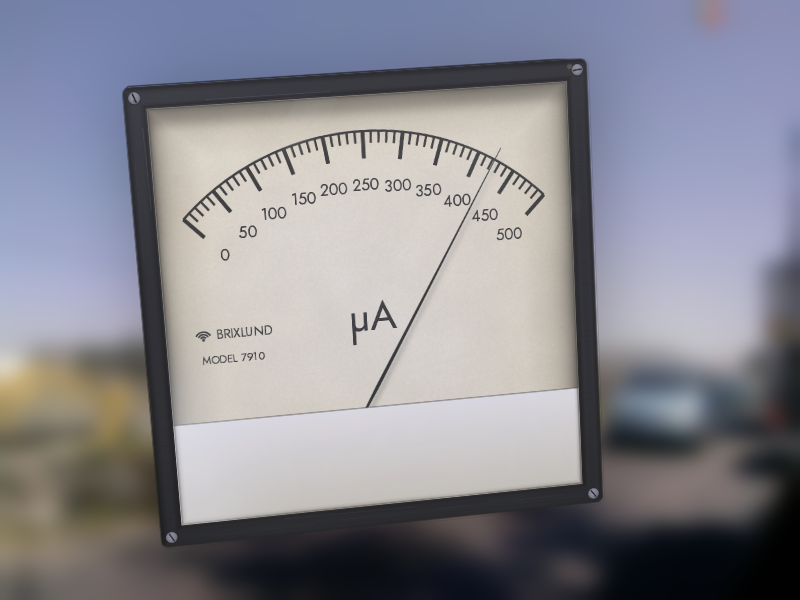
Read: 420µA
